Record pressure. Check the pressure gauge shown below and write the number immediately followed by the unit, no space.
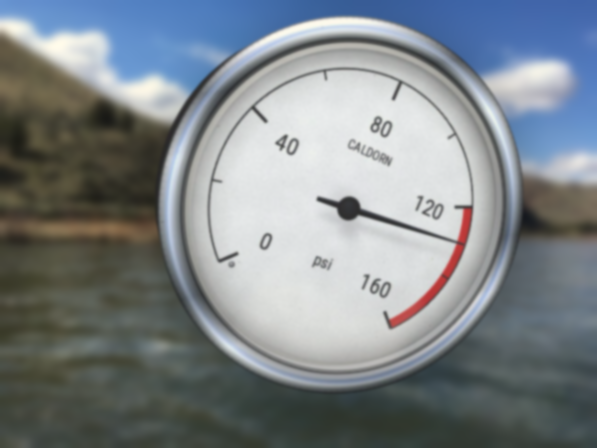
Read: 130psi
